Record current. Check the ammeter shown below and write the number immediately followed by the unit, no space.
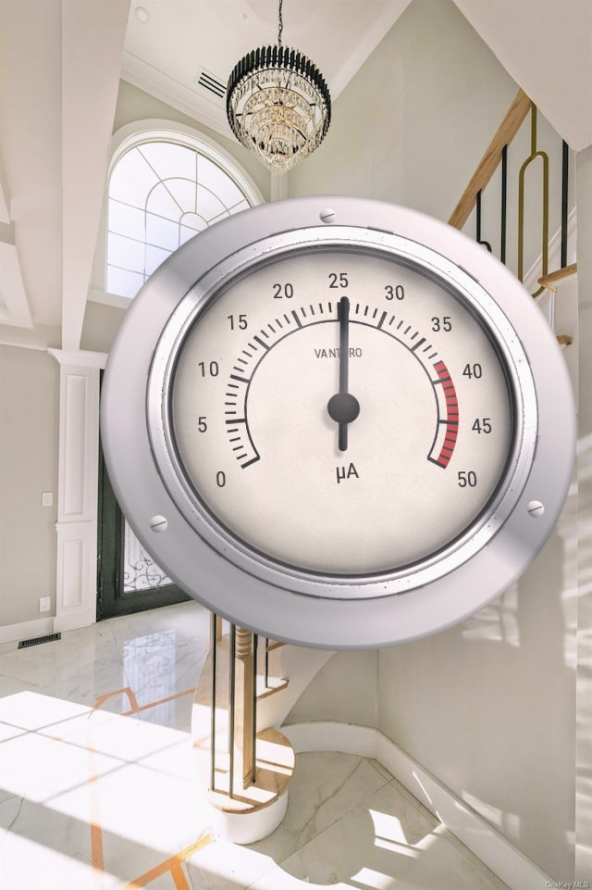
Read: 25.5µA
